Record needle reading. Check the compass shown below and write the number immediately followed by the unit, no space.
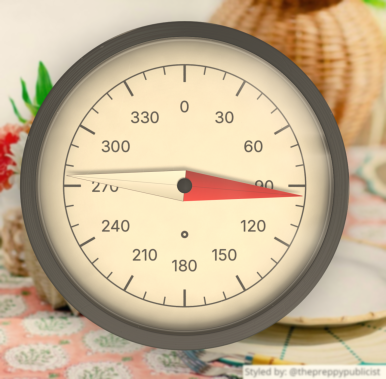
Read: 95°
